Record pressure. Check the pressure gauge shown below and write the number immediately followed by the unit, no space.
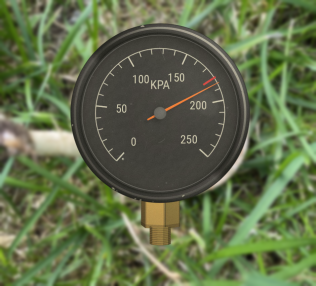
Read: 185kPa
